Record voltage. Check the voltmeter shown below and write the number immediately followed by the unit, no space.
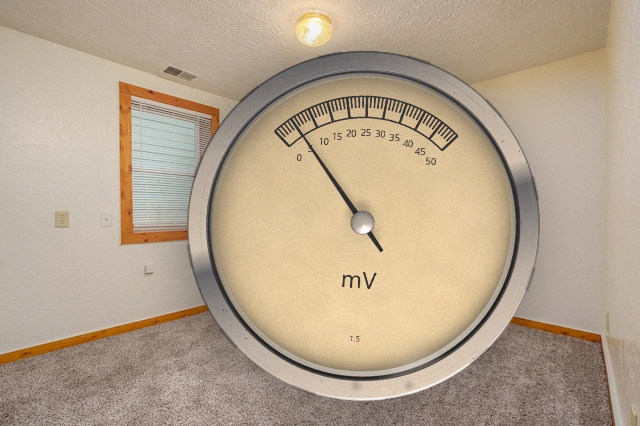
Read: 5mV
